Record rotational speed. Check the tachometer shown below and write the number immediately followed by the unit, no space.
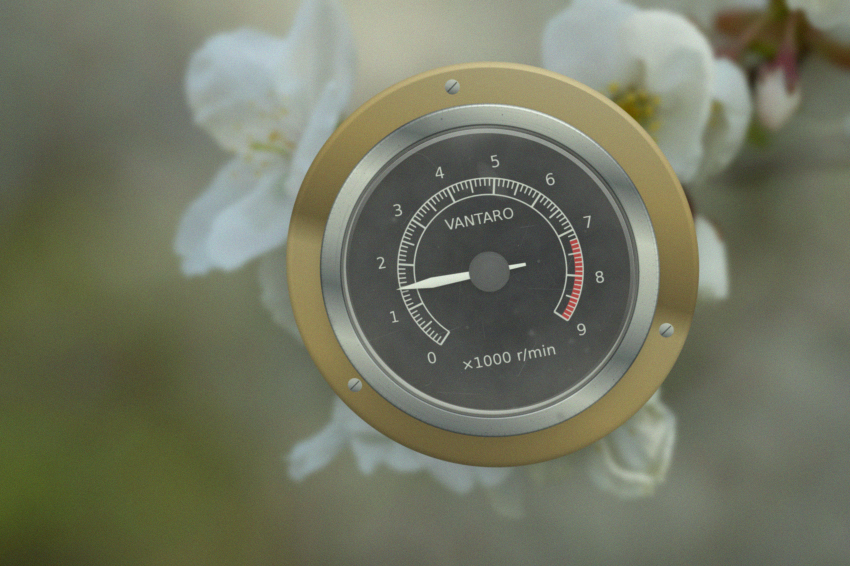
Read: 1500rpm
